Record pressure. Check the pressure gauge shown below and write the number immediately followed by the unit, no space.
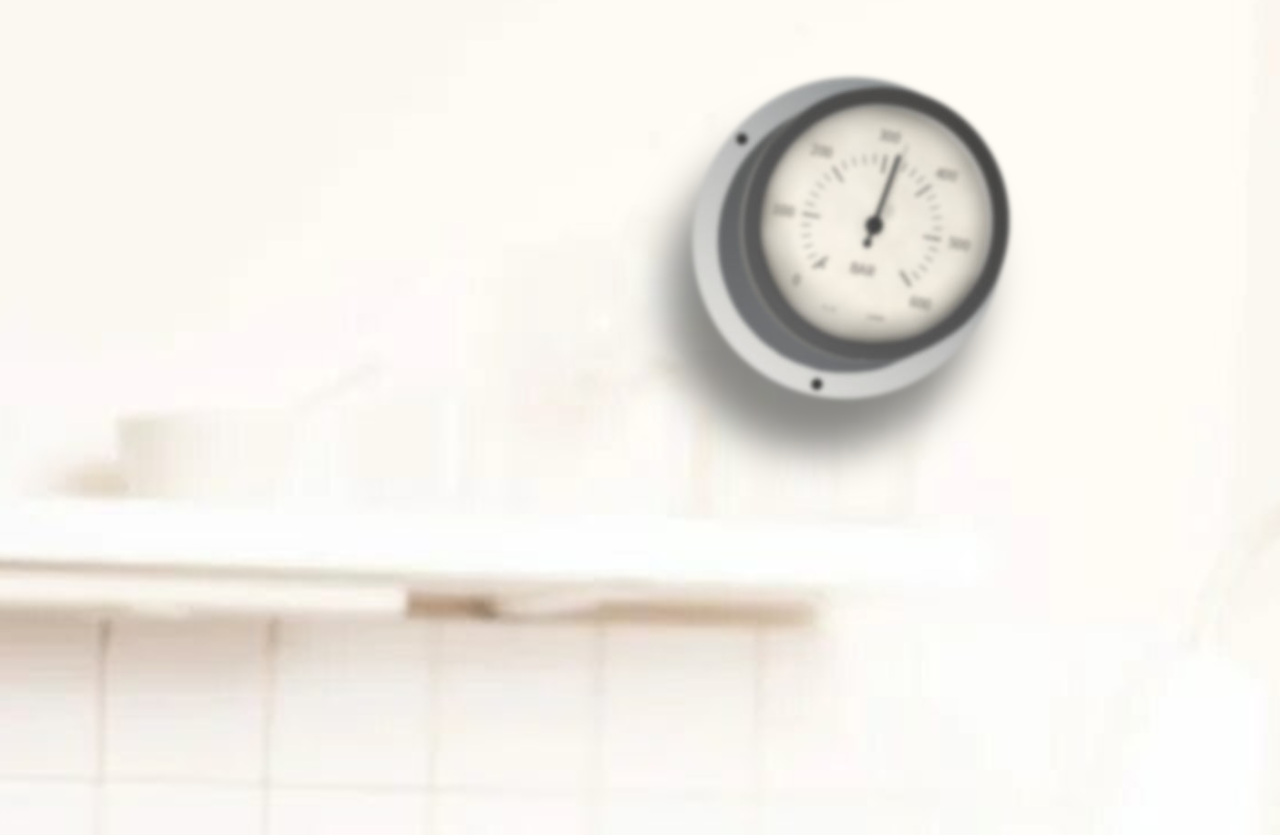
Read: 320bar
